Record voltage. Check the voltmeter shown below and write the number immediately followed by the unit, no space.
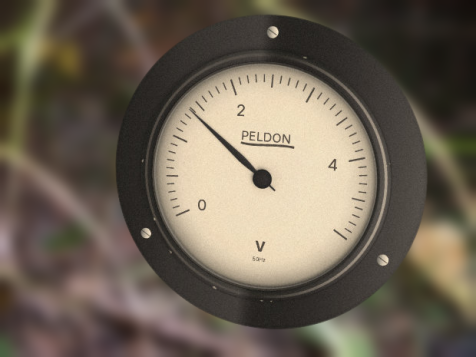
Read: 1.4V
